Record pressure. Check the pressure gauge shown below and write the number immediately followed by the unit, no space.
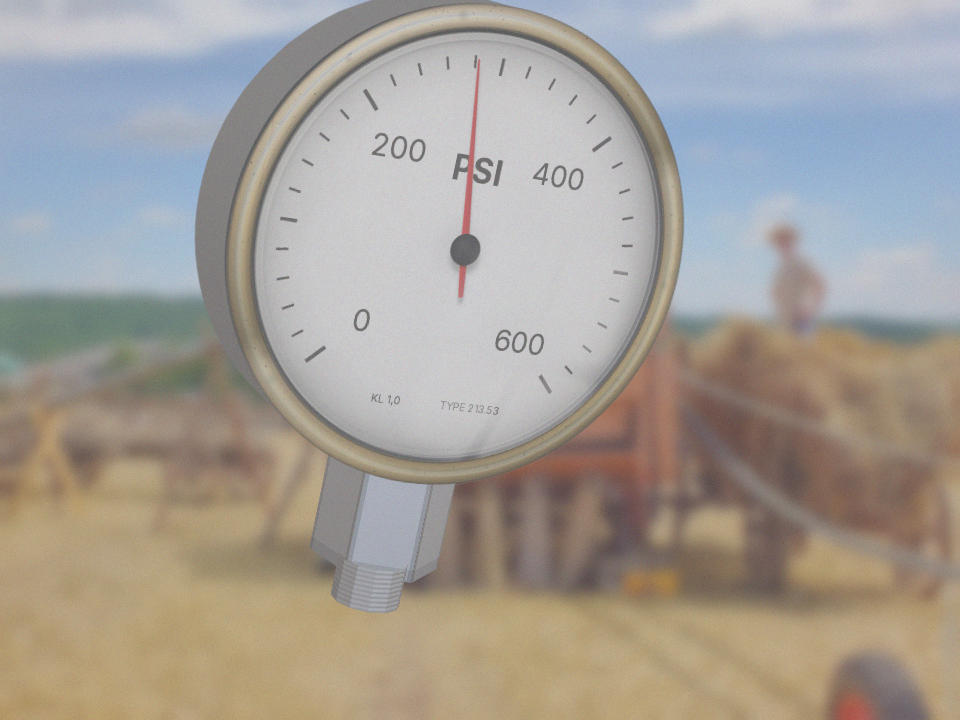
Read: 280psi
